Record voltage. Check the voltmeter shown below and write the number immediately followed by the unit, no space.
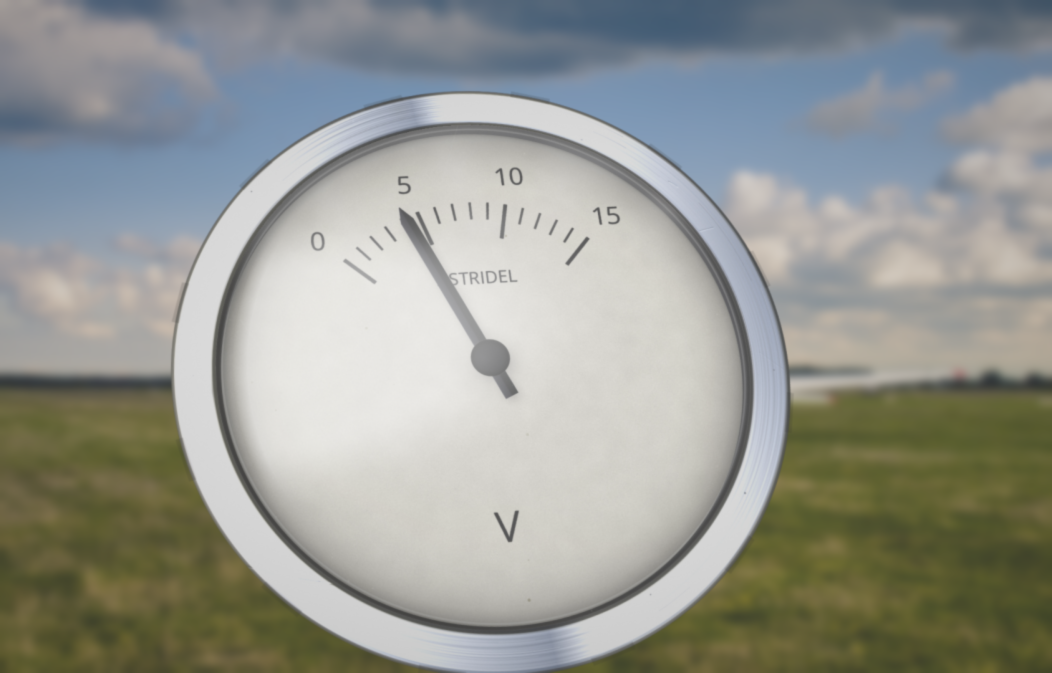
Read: 4V
